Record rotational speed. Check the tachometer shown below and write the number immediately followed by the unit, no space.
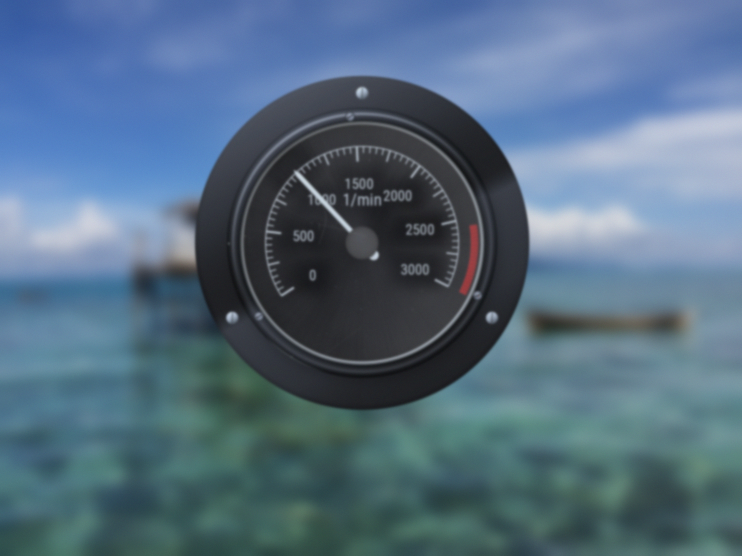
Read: 1000rpm
